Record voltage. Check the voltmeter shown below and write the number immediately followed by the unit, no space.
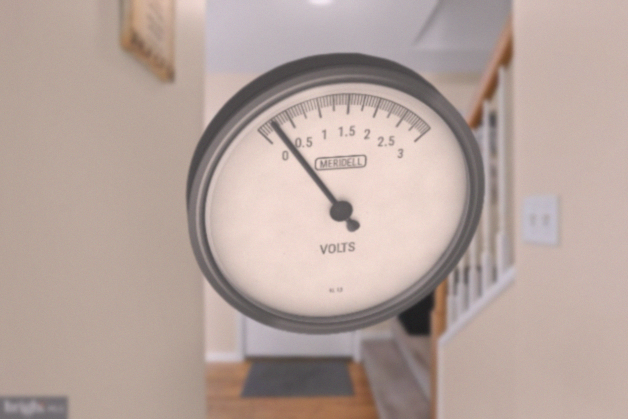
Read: 0.25V
